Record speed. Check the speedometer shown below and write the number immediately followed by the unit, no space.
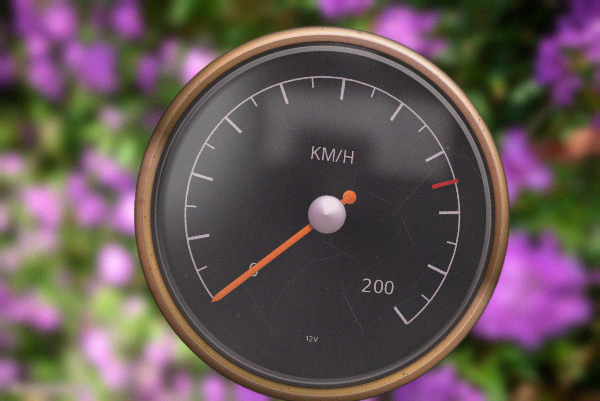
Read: 0km/h
